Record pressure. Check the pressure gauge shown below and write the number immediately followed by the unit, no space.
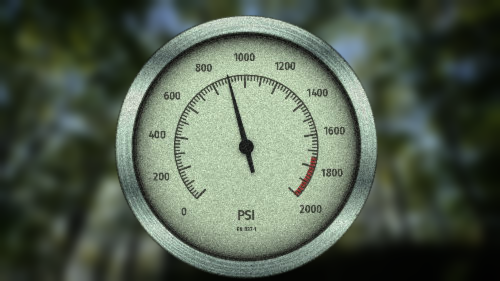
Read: 900psi
